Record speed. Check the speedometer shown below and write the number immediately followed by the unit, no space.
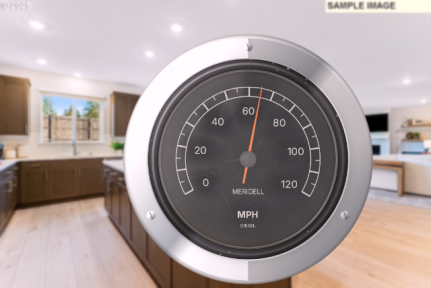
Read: 65mph
